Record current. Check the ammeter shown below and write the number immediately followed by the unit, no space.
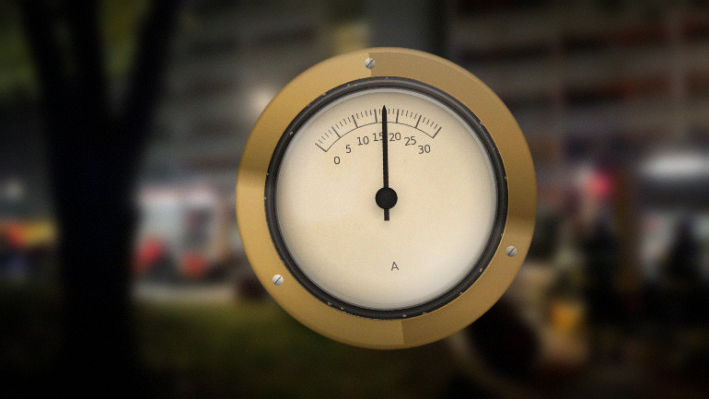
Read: 17A
